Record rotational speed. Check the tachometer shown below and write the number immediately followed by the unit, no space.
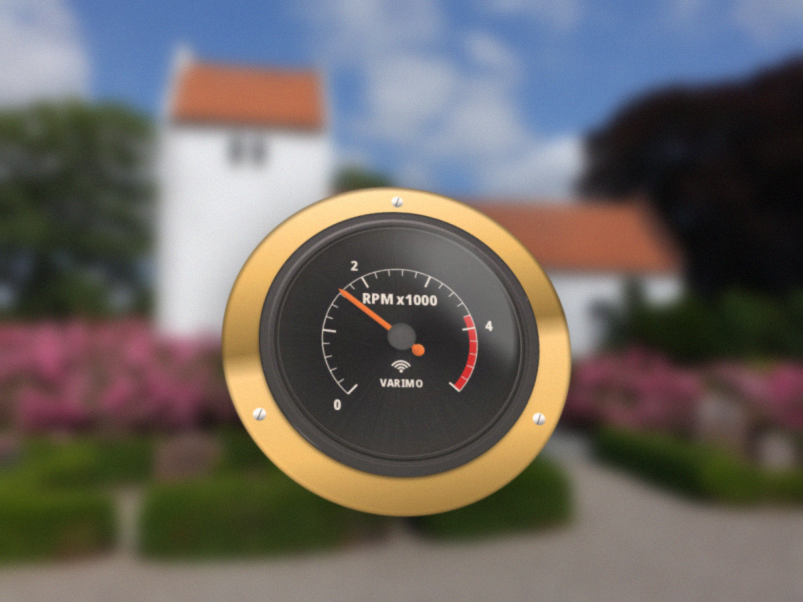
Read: 1600rpm
